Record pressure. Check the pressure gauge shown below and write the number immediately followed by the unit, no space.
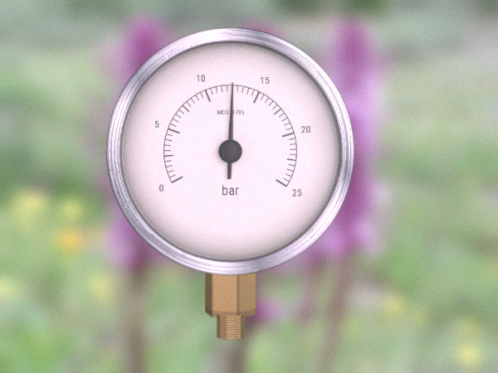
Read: 12.5bar
